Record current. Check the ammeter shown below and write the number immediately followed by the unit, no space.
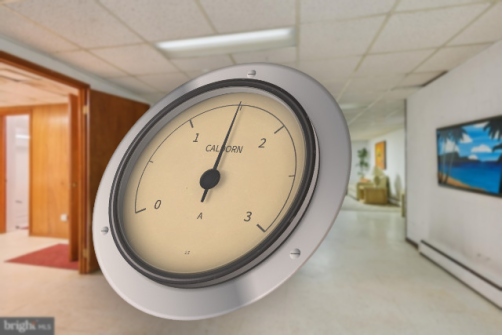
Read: 1.5A
